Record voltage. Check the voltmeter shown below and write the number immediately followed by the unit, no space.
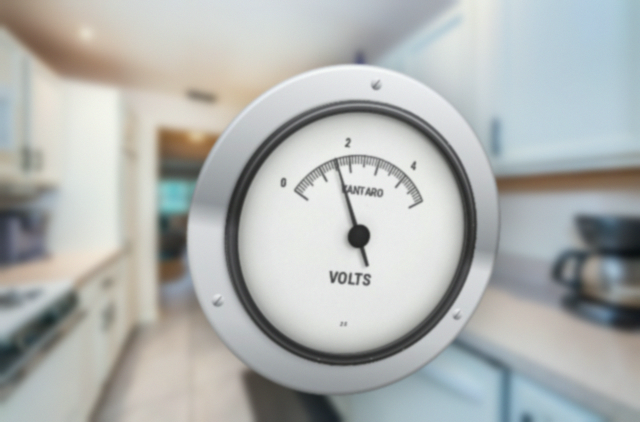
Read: 1.5V
